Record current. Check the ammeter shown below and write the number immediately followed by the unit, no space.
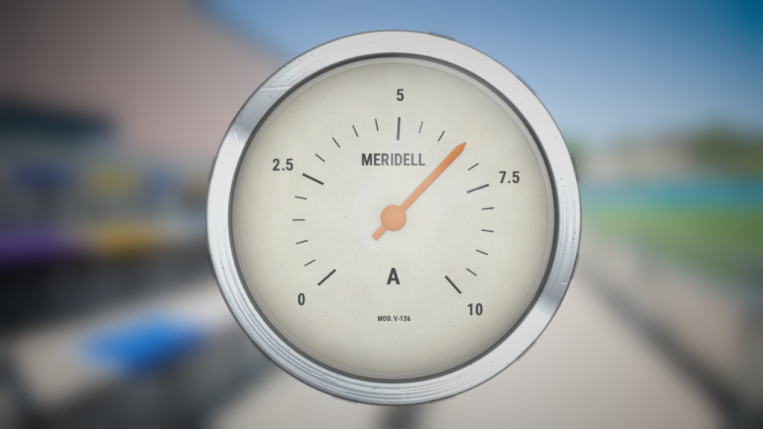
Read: 6.5A
